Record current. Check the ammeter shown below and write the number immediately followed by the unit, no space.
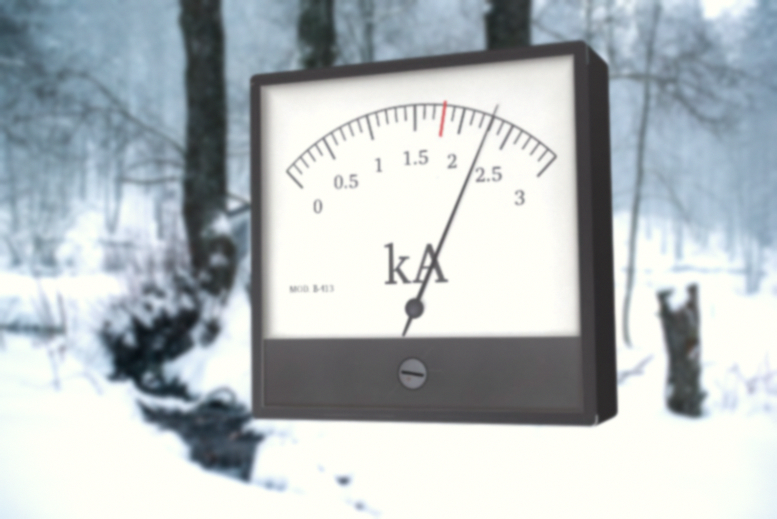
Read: 2.3kA
